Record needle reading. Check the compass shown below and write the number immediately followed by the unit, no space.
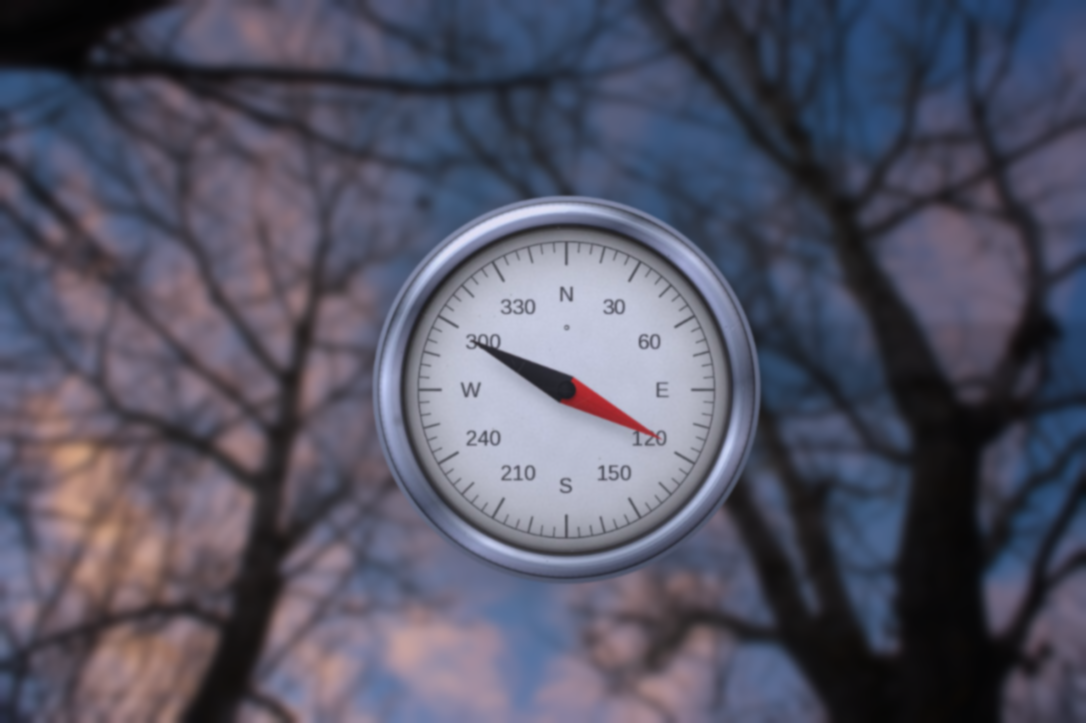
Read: 117.5°
